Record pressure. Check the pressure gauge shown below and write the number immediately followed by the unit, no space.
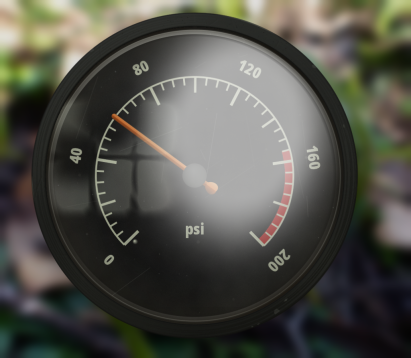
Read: 60psi
